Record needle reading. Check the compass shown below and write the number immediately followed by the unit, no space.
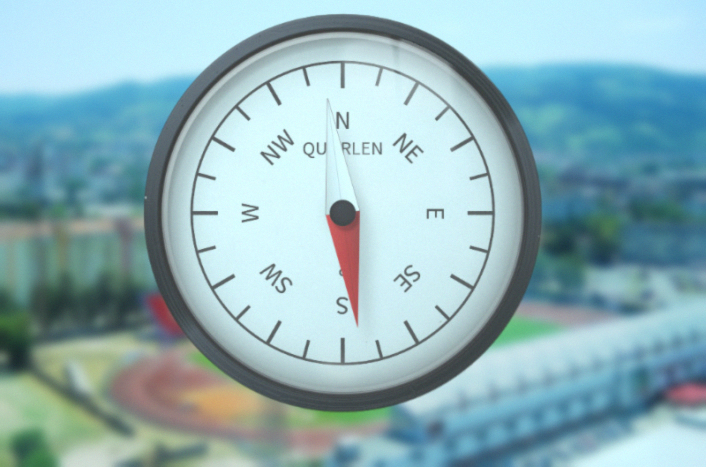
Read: 172.5°
